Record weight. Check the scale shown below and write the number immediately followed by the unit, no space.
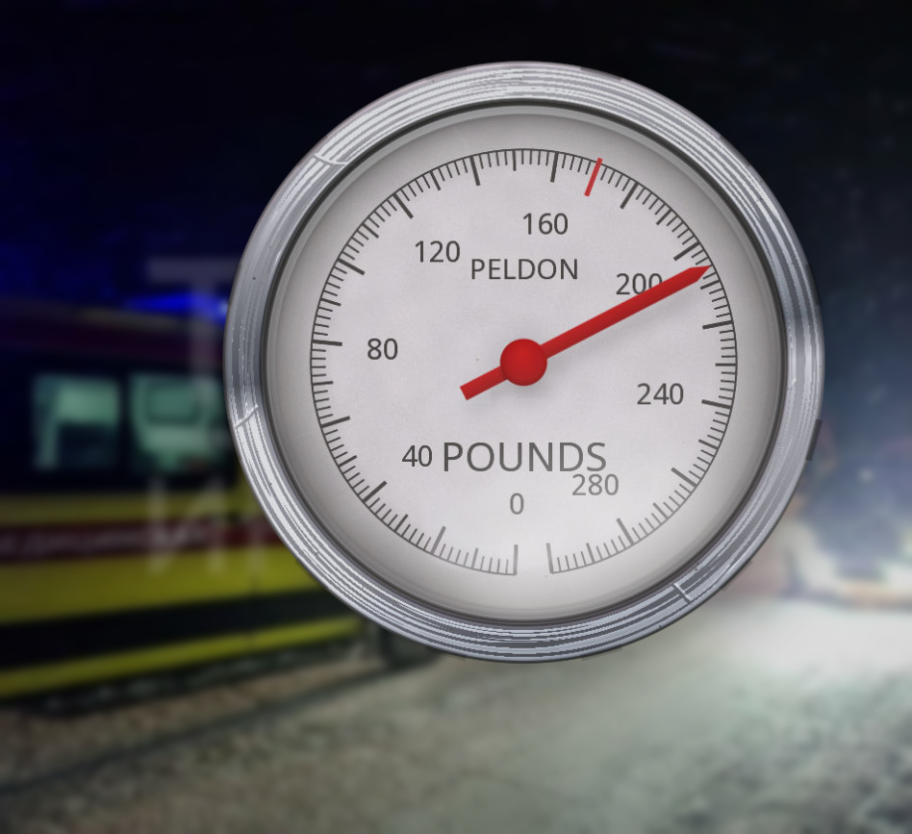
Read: 206lb
